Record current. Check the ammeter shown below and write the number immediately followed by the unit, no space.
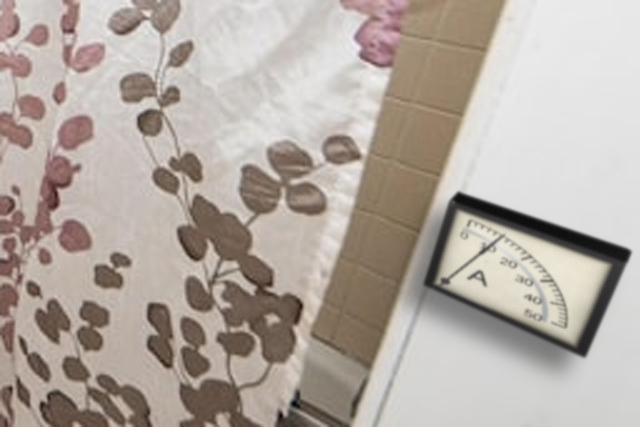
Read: 10A
